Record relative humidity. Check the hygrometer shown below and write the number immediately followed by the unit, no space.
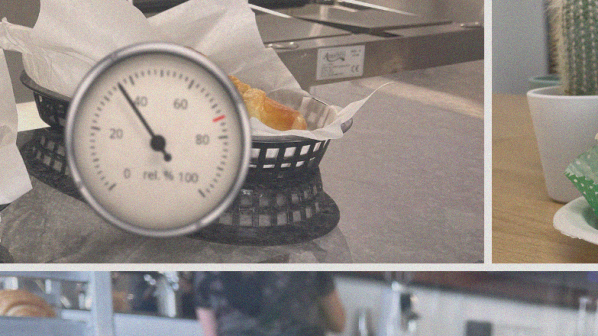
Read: 36%
